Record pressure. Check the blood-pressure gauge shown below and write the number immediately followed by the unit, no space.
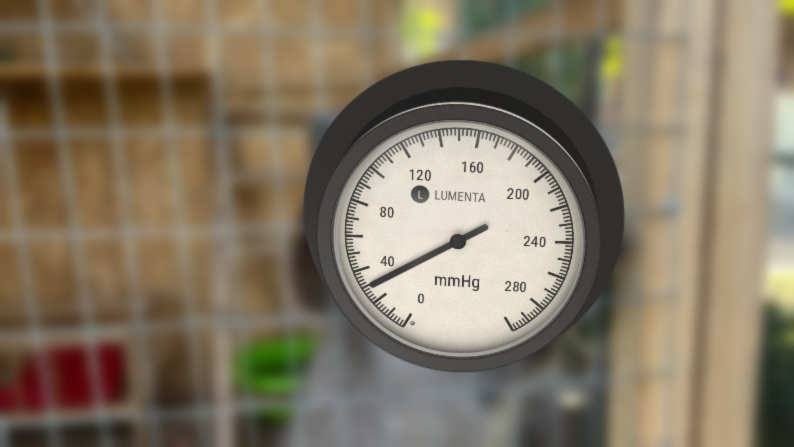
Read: 30mmHg
